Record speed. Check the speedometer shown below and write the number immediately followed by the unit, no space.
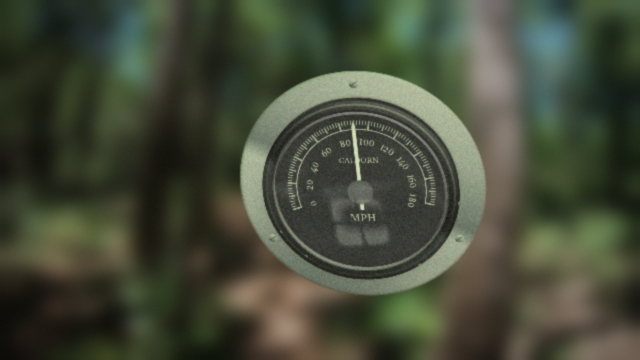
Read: 90mph
